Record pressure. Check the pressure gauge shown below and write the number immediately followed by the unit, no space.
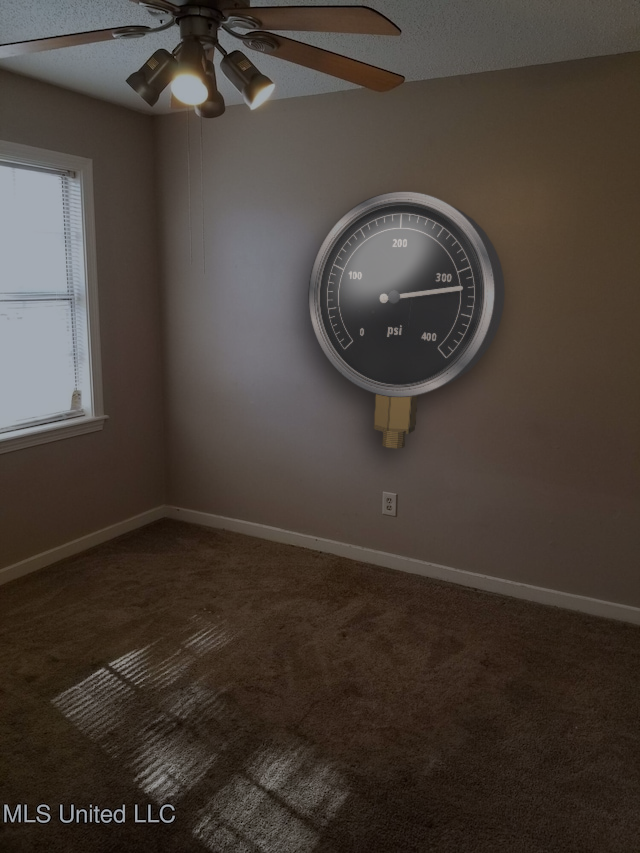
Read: 320psi
